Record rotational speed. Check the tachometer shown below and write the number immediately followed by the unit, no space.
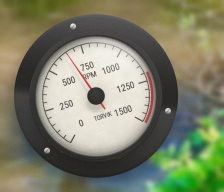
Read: 650rpm
